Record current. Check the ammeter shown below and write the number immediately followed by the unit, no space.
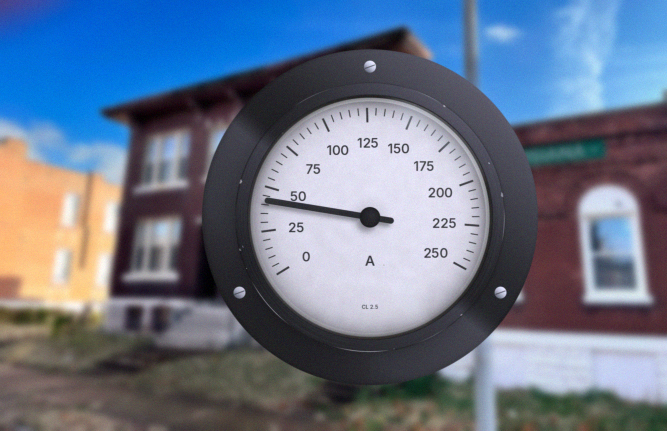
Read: 42.5A
